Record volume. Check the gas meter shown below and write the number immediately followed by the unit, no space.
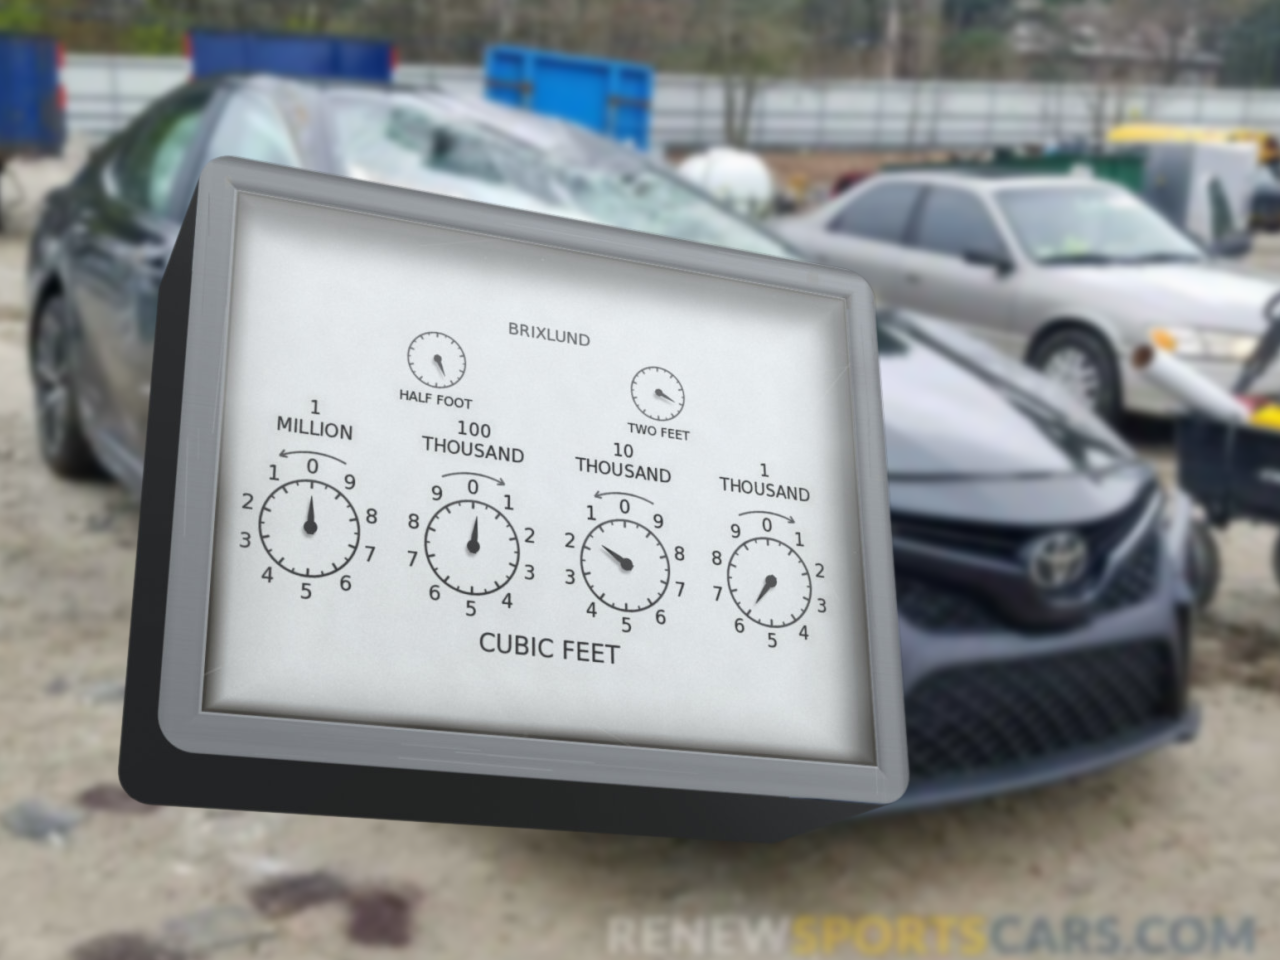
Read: 1600ft³
